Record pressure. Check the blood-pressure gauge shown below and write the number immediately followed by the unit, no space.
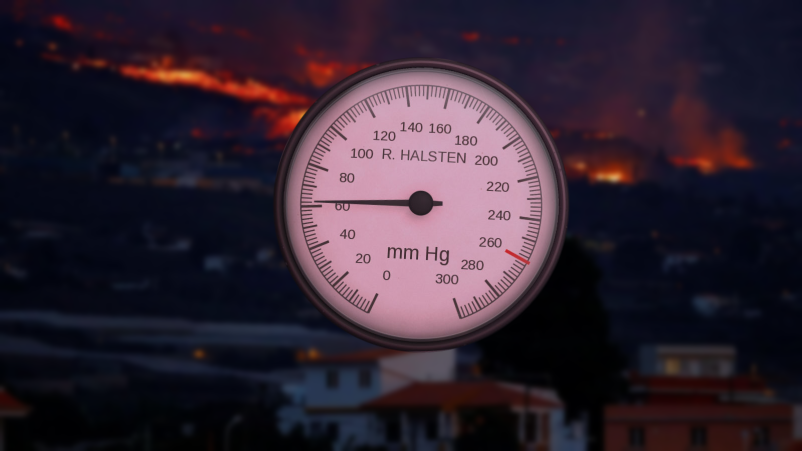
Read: 62mmHg
